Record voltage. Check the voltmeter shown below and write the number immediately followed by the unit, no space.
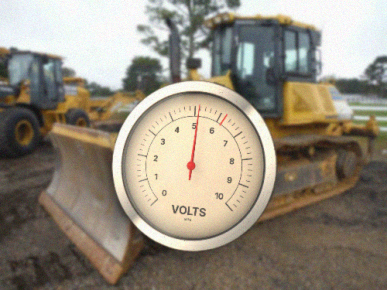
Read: 5.2V
